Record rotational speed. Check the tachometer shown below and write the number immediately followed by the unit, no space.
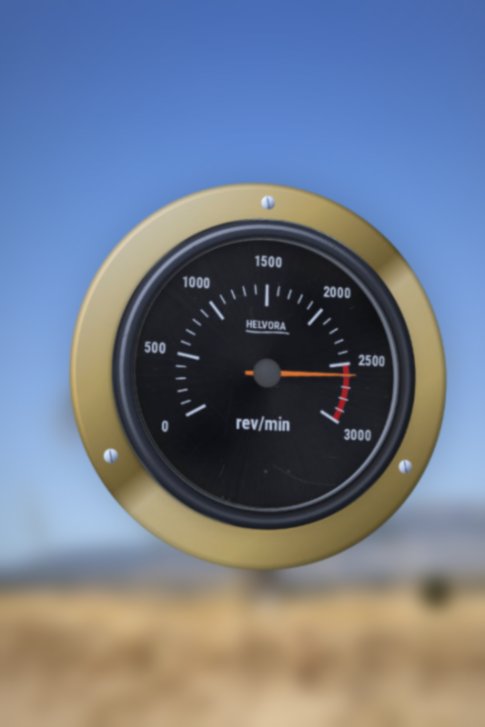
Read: 2600rpm
